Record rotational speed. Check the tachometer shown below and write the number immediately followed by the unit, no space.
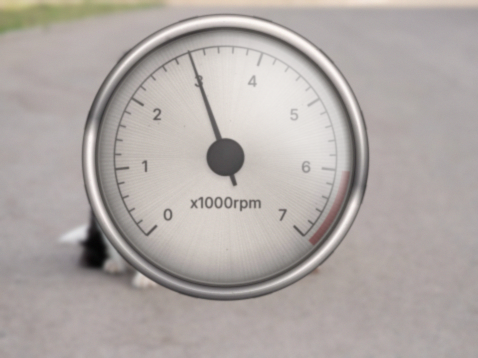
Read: 3000rpm
